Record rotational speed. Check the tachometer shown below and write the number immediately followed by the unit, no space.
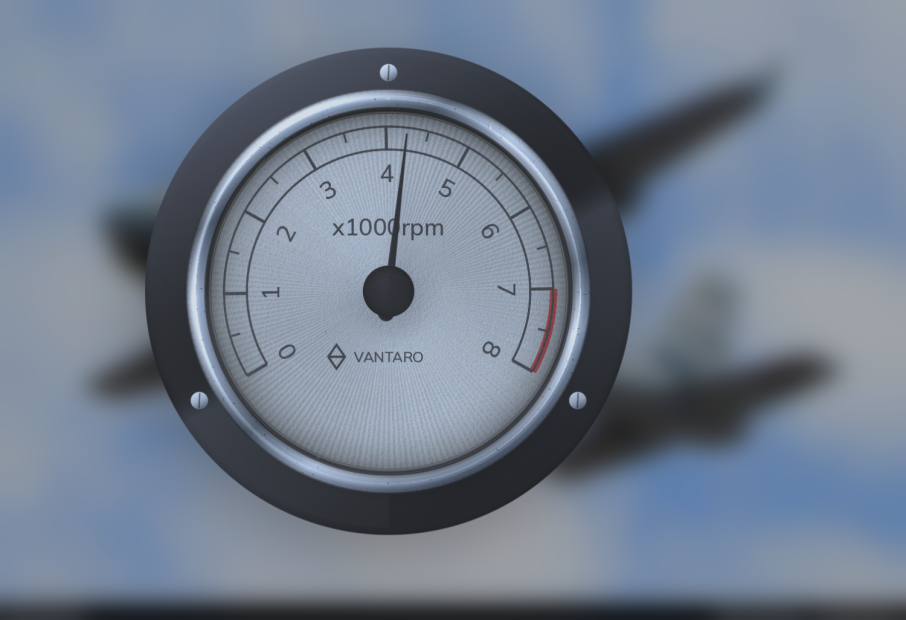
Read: 4250rpm
